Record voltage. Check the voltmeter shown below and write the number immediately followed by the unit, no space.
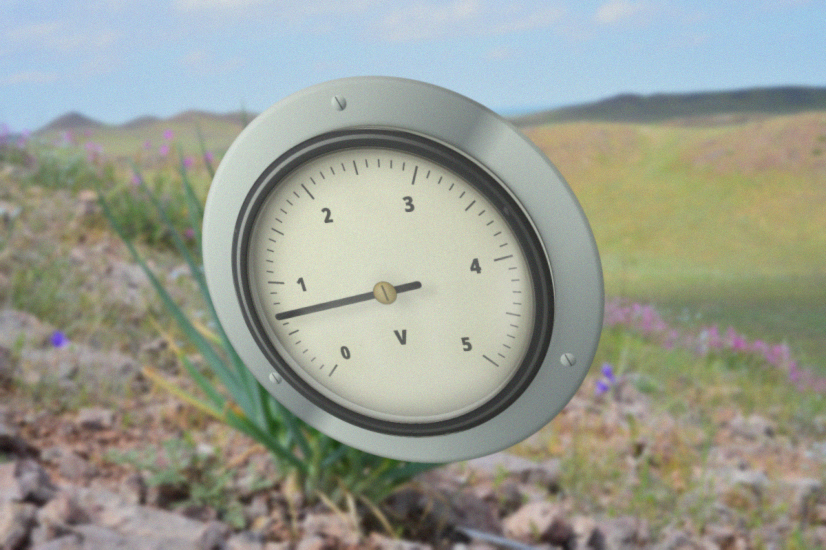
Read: 0.7V
